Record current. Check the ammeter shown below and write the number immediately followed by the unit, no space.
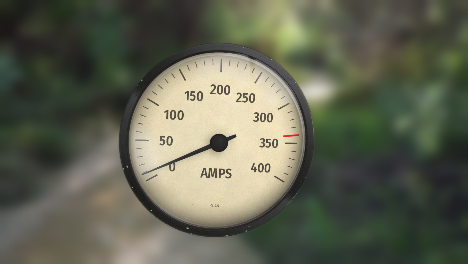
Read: 10A
